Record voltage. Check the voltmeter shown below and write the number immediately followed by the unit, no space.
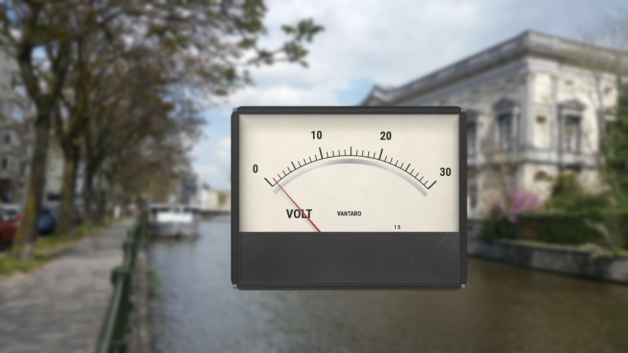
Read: 1V
